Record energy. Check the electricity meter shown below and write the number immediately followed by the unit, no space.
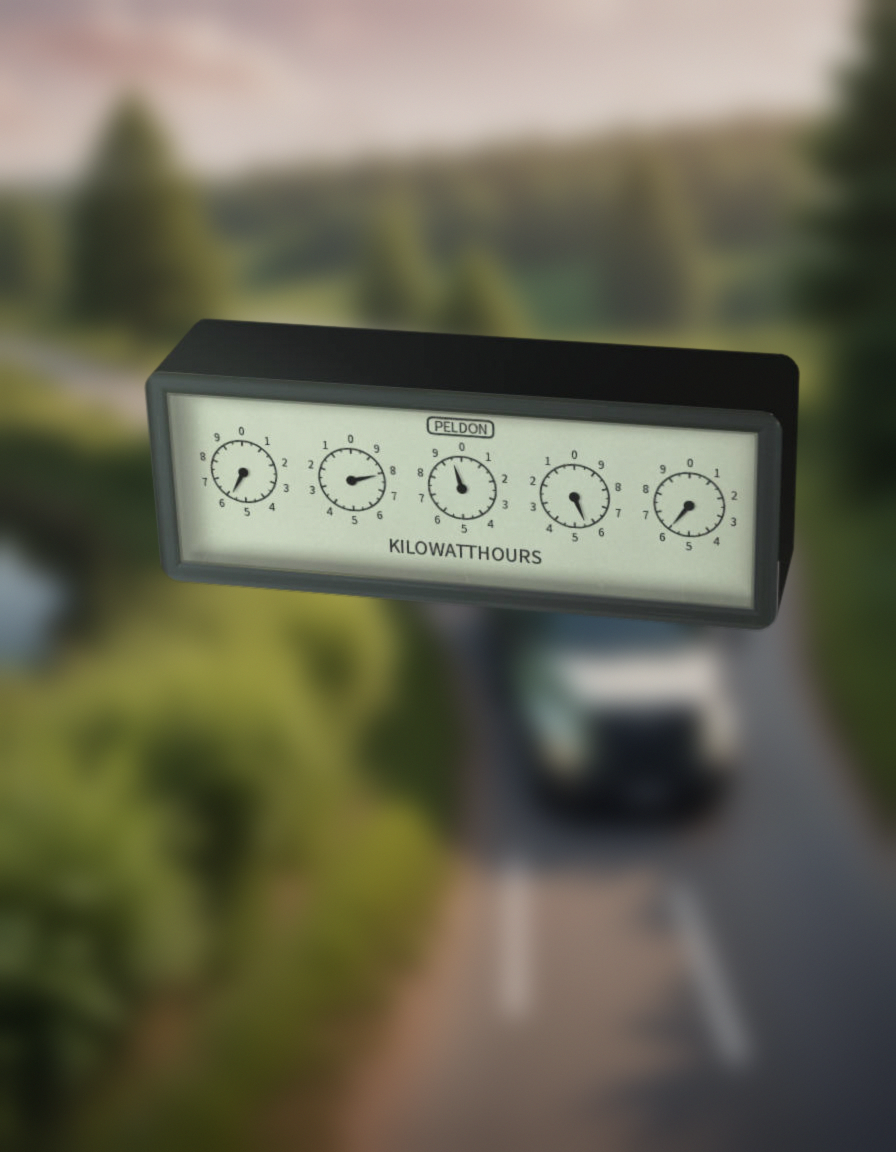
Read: 57956kWh
